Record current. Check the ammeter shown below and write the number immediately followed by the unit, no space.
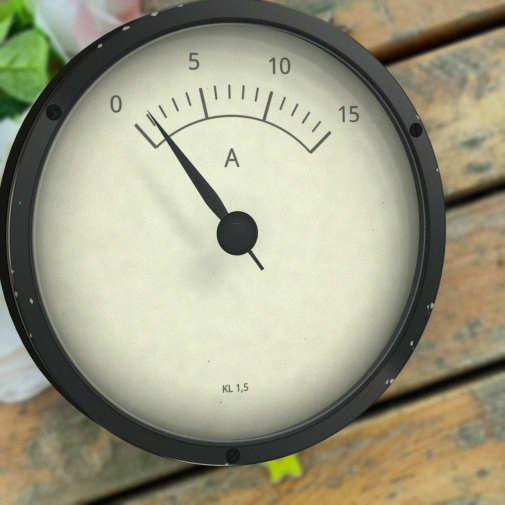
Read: 1A
